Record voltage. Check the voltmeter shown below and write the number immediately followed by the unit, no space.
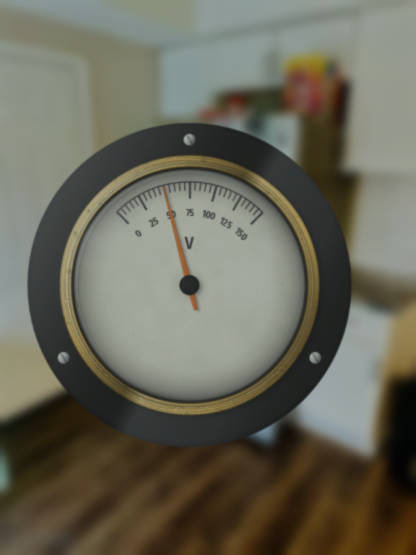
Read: 50V
